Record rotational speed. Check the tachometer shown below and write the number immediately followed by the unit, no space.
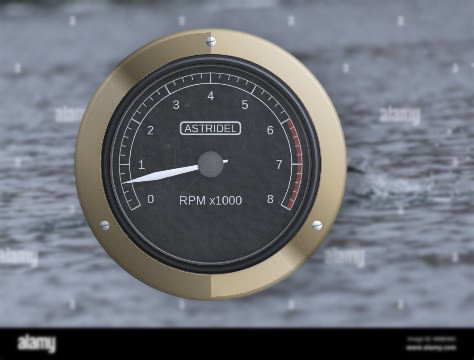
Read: 600rpm
